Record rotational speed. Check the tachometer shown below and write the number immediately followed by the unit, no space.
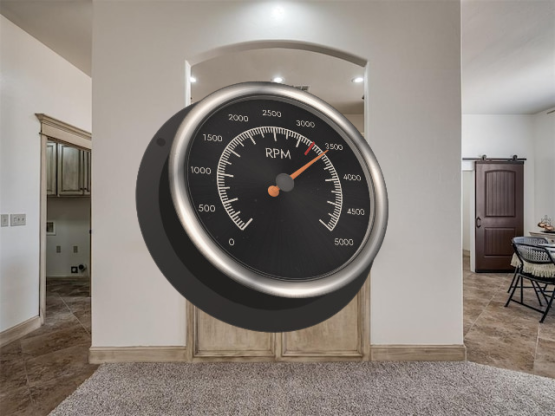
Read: 3500rpm
